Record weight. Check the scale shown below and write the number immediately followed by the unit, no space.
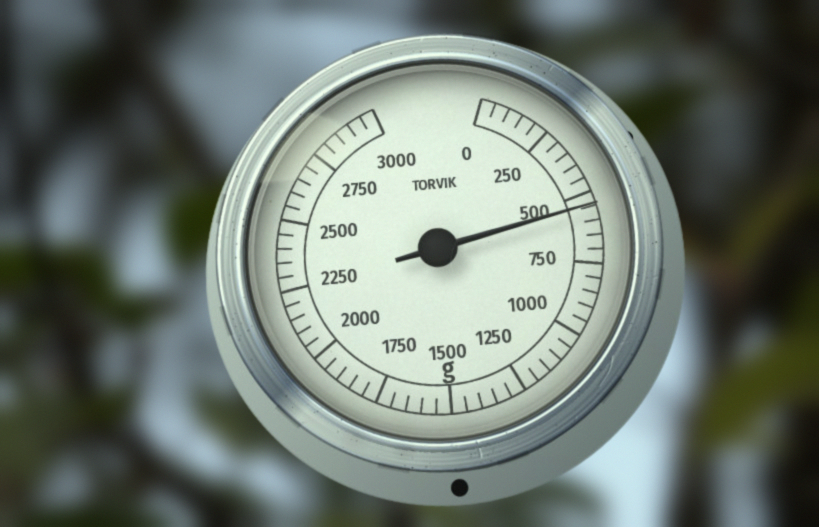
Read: 550g
